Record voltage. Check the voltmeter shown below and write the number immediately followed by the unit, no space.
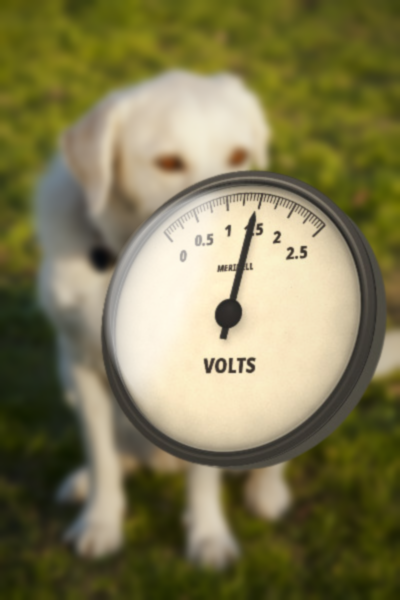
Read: 1.5V
